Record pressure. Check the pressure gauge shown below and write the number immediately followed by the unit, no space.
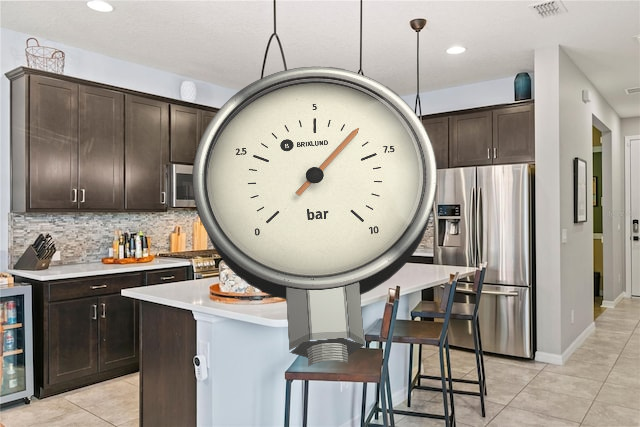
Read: 6.5bar
